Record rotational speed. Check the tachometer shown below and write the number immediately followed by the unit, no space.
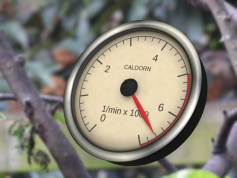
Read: 6600rpm
